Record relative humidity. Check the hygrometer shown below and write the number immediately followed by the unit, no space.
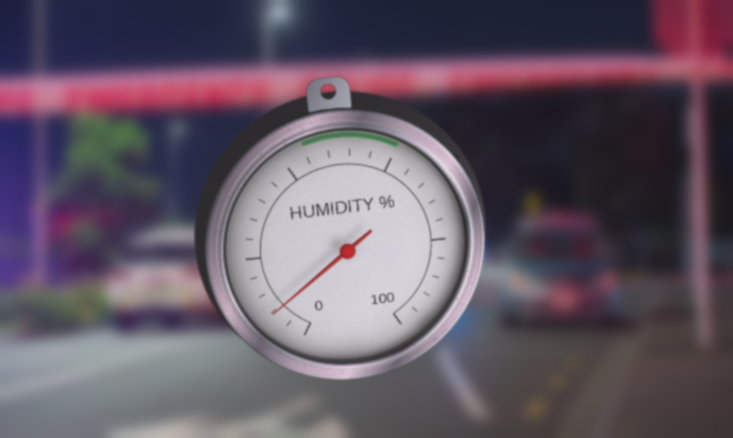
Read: 8%
